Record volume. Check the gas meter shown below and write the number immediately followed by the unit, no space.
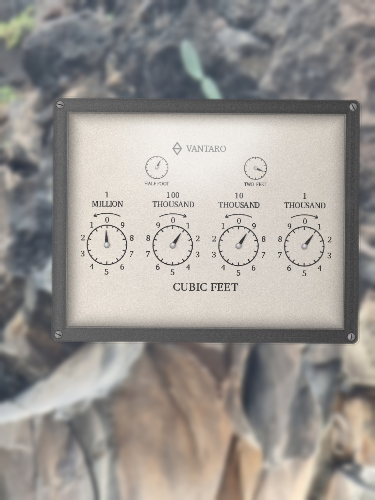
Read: 9100ft³
